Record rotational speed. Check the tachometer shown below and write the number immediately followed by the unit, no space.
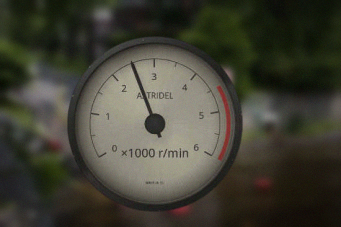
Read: 2500rpm
